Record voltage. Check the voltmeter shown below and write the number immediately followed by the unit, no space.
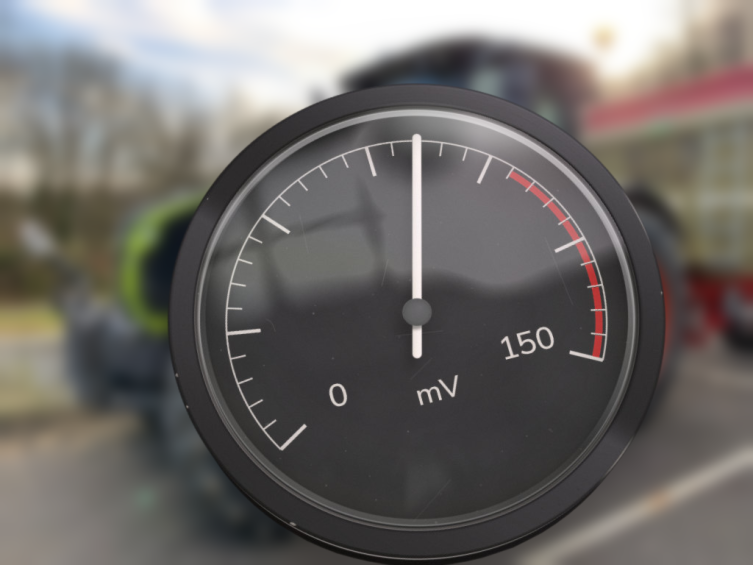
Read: 85mV
